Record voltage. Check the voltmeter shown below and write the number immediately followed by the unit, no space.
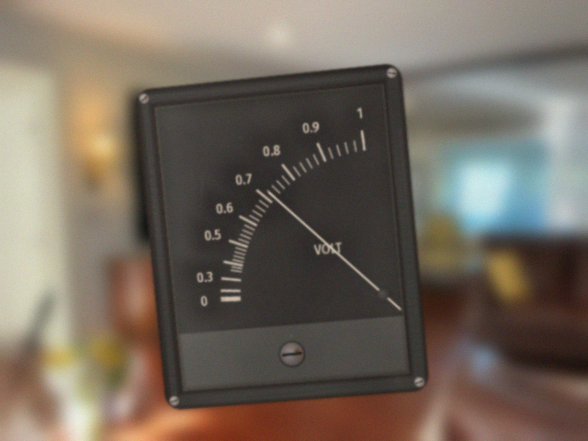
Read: 0.72V
